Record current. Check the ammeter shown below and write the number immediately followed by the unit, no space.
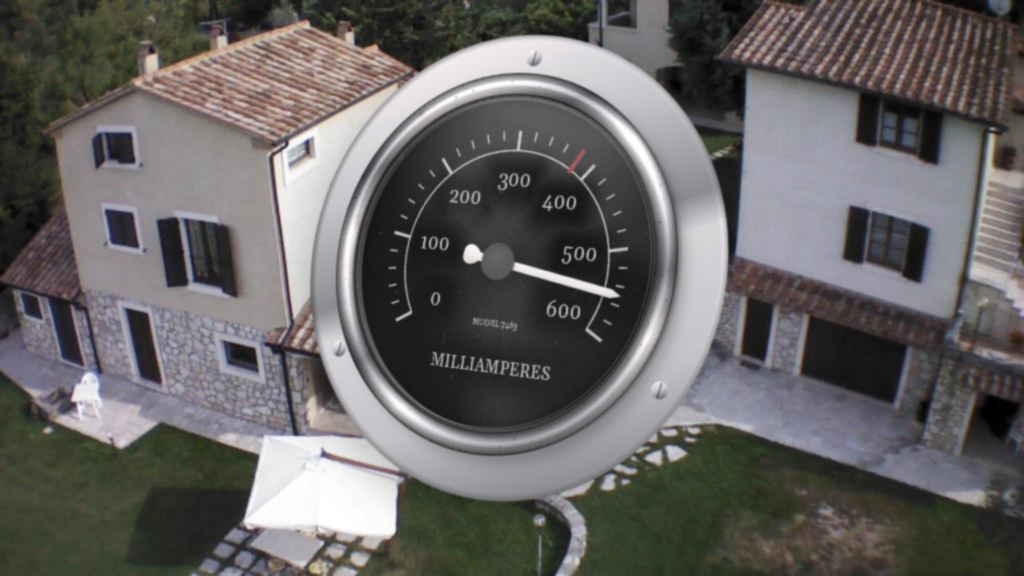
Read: 550mA
